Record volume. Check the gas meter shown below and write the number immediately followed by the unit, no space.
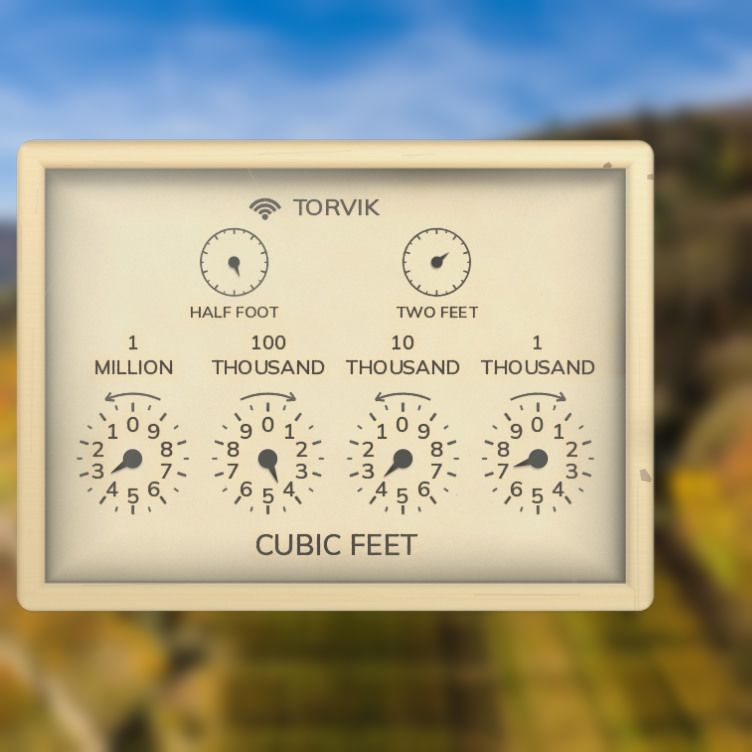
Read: 343700ft³
